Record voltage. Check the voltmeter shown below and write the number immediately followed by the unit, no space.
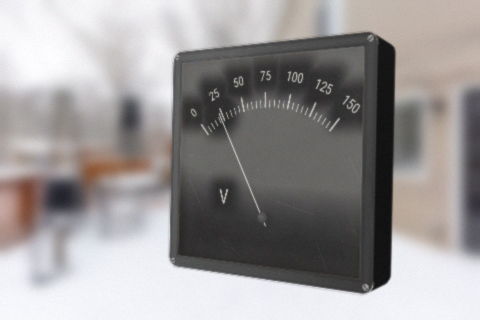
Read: 25V
